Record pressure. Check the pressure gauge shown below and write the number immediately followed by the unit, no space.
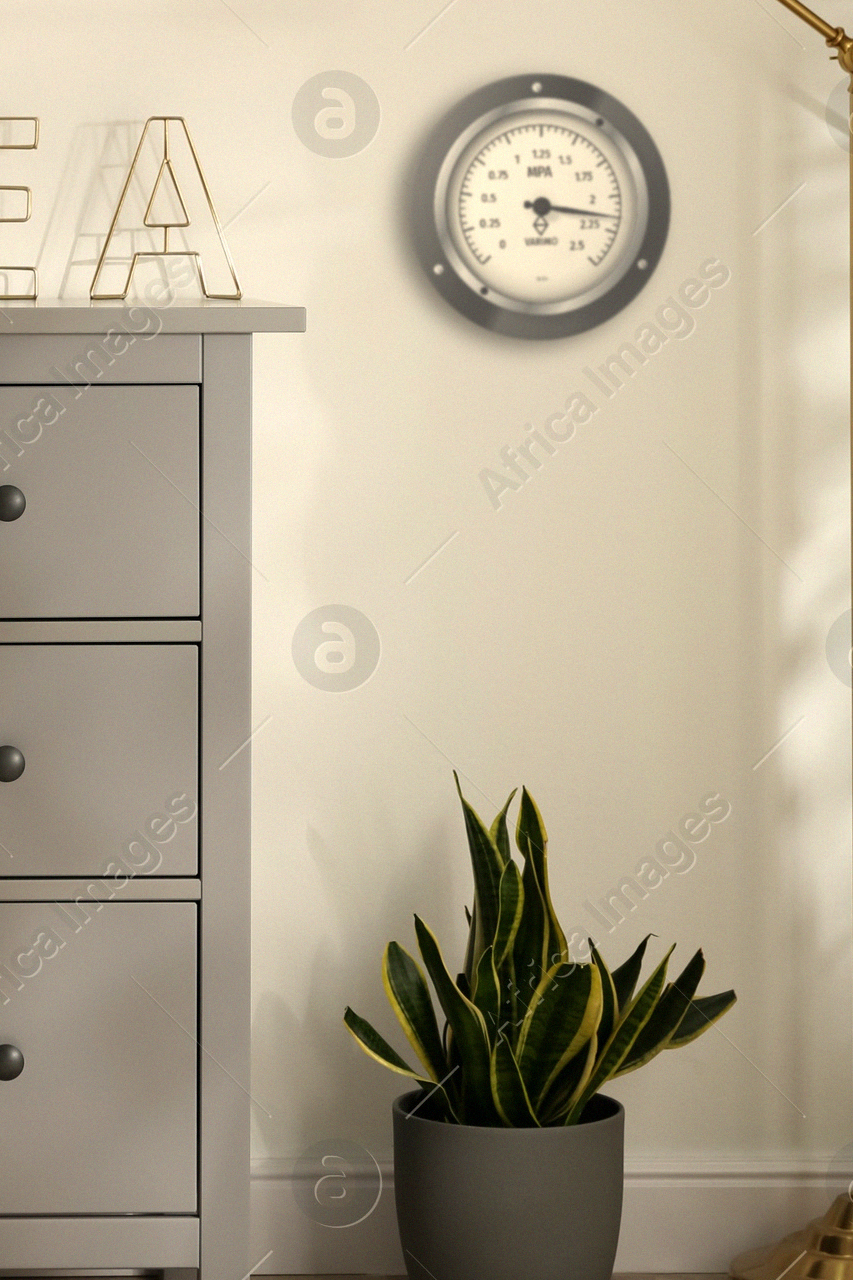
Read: 2.15MPa
